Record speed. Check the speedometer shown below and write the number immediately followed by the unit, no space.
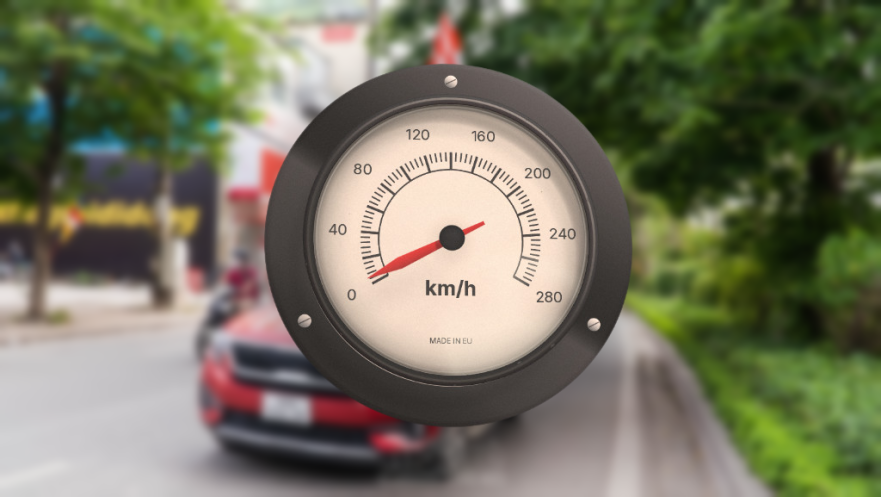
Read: 4km/h
